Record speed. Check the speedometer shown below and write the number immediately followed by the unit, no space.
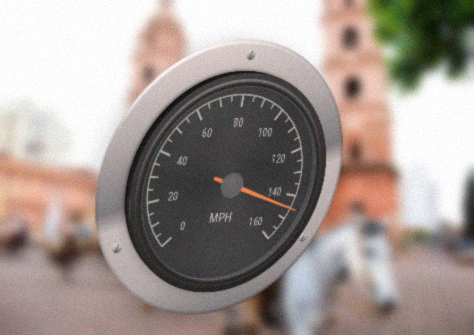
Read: 145mph
